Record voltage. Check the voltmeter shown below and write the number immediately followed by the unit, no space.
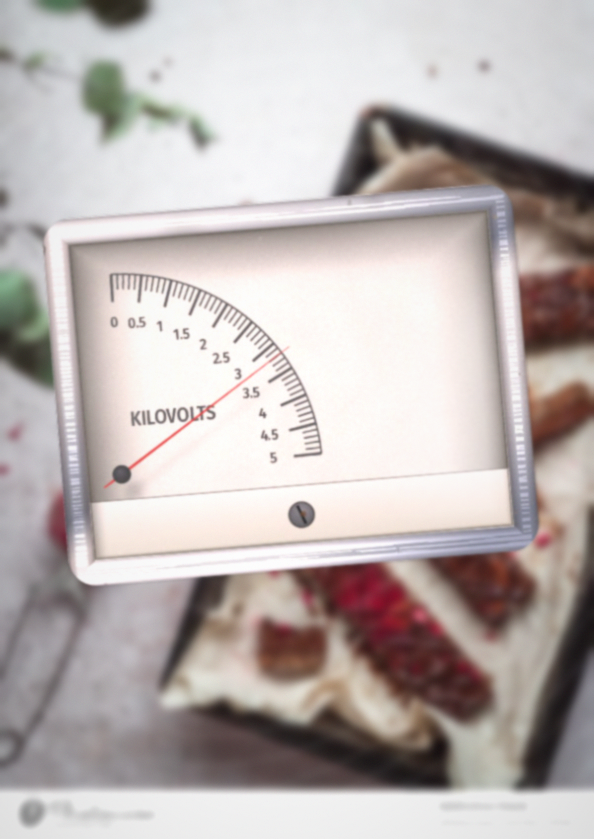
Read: 3.2kV
